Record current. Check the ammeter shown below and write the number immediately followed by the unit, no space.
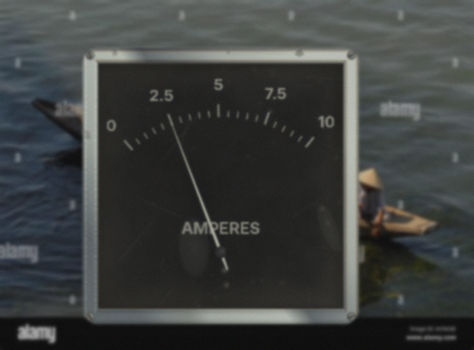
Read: 2.5A
